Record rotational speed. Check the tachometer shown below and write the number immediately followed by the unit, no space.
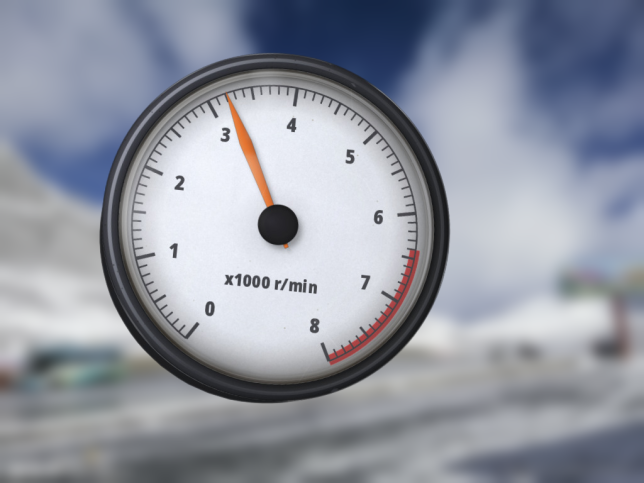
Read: 3200rpm
